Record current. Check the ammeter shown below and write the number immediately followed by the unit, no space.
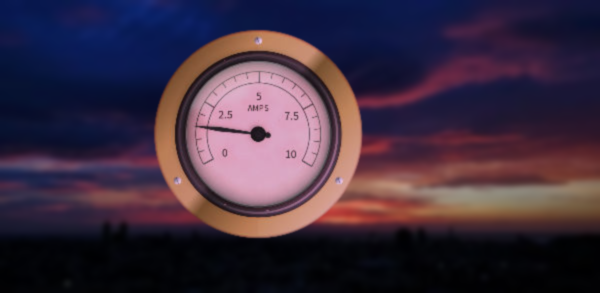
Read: 1.5A
